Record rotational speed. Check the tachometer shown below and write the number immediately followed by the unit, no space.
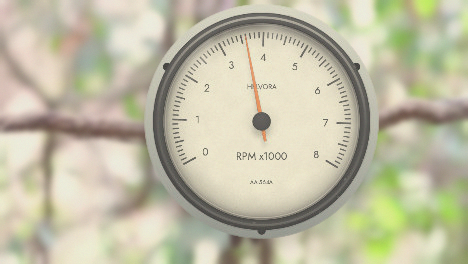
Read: 3600rpm
